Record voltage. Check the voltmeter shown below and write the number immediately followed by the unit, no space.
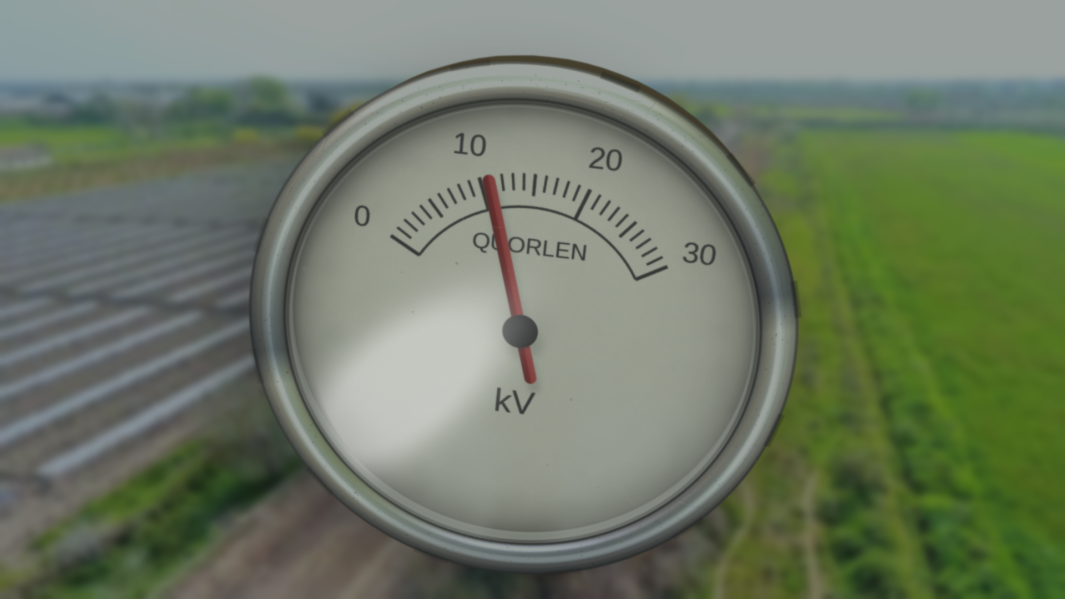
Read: 11kV
